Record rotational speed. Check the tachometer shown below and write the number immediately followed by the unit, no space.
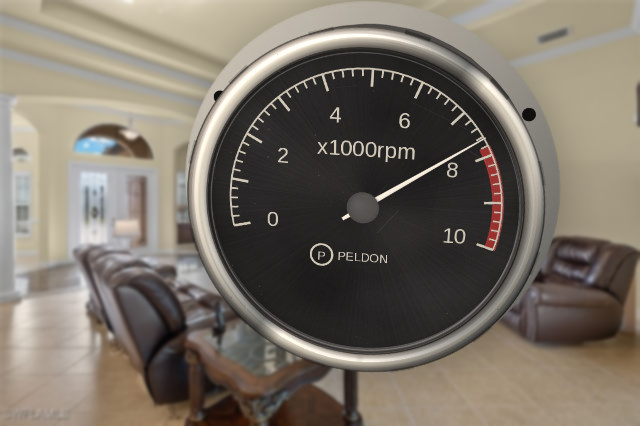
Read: 7600rpm
